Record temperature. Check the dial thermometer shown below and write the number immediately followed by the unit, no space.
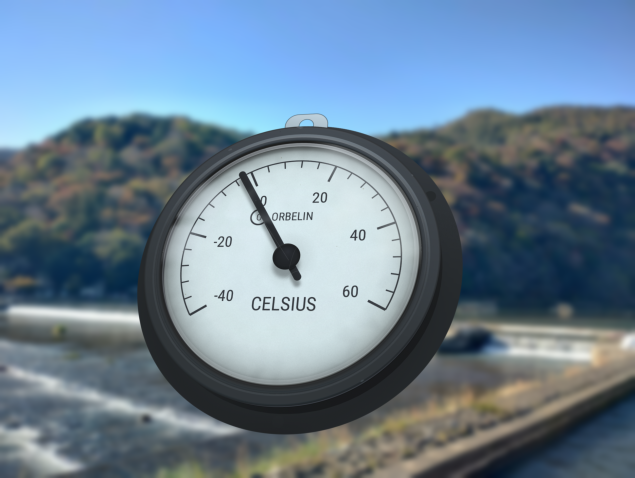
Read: -2°C
